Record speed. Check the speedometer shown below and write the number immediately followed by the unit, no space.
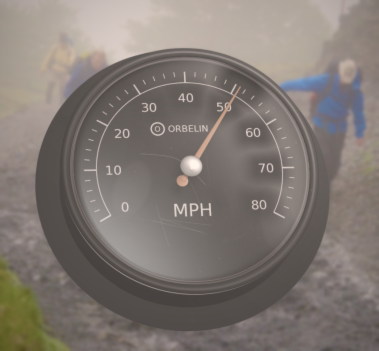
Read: 51mph
